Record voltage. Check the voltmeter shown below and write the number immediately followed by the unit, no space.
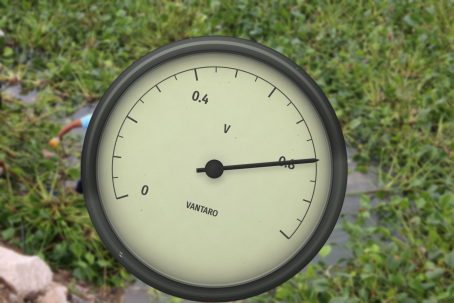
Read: 0.8V
